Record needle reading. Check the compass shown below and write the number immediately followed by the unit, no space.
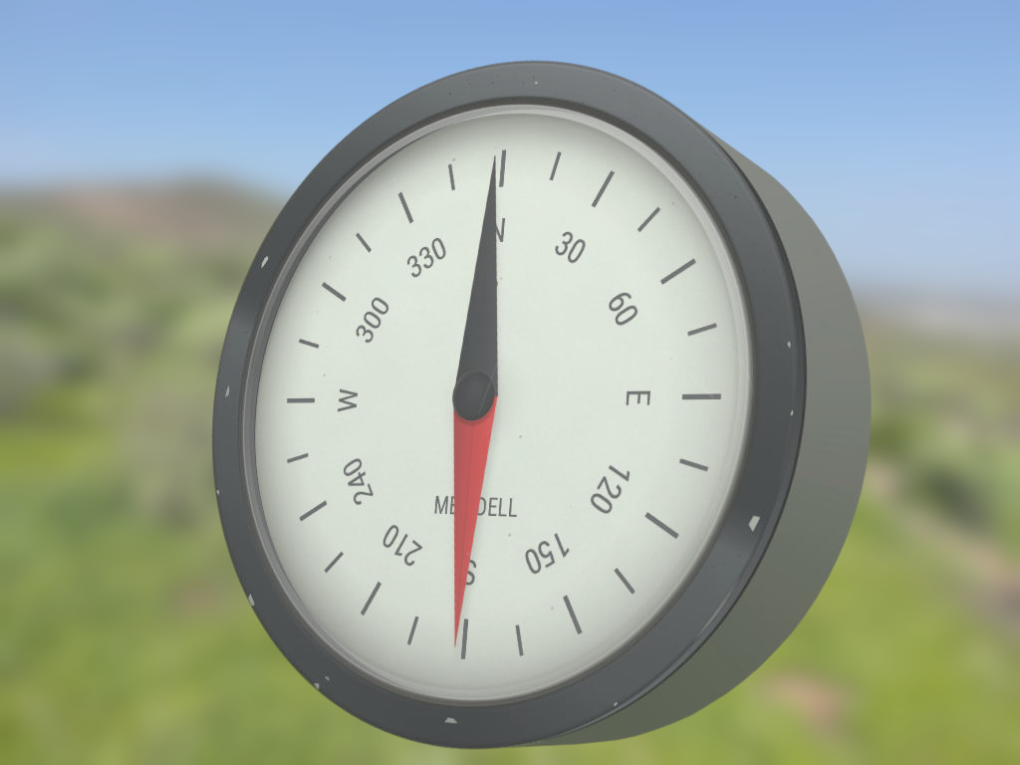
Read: 180°
